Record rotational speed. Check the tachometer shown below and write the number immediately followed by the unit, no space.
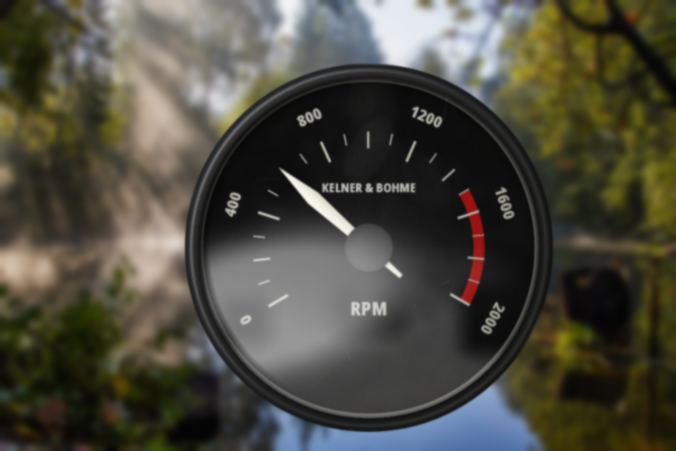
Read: 600rpm
